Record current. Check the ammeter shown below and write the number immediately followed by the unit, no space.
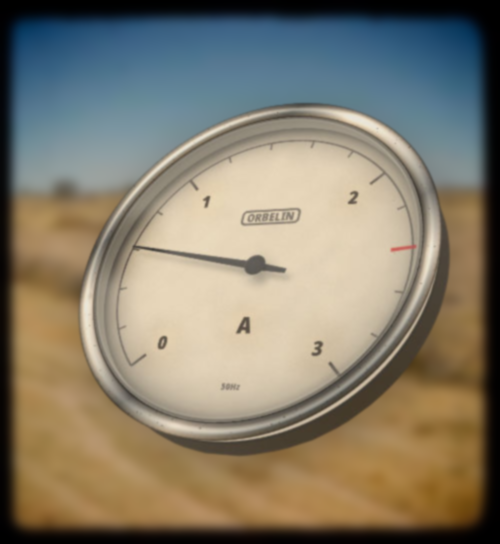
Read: 0.6A
